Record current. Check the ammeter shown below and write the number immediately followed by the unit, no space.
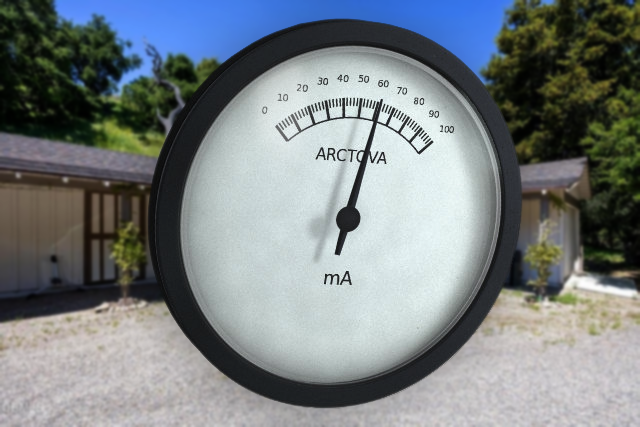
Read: 60mA
